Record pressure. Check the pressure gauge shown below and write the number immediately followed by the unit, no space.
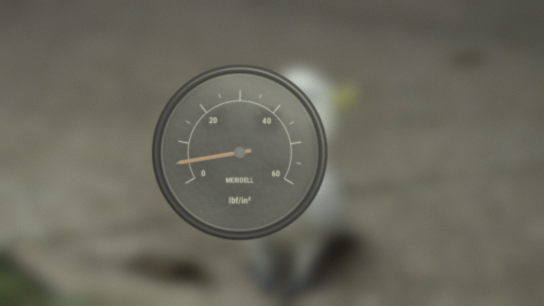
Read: 5psi
